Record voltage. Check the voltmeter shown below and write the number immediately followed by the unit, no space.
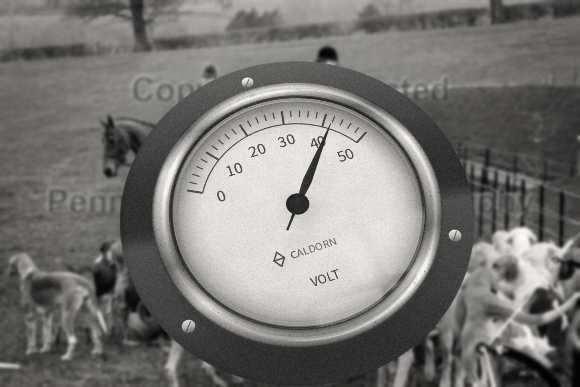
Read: 42V
